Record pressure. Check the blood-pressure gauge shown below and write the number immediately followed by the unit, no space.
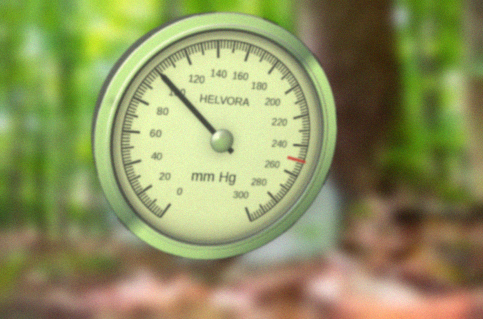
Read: 100mmHg
